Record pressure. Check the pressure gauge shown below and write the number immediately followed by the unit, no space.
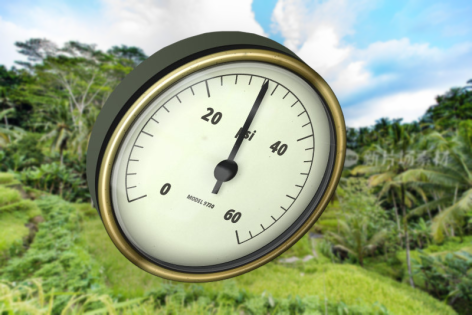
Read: 28psi
